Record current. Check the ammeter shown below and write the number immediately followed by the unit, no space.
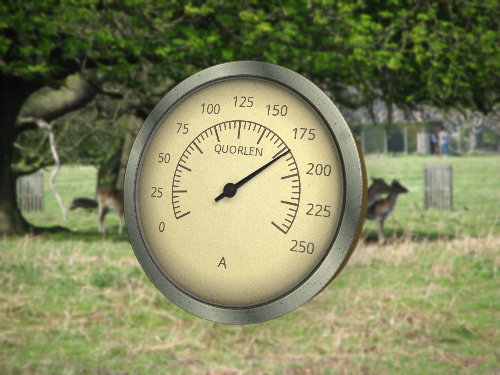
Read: 180A
